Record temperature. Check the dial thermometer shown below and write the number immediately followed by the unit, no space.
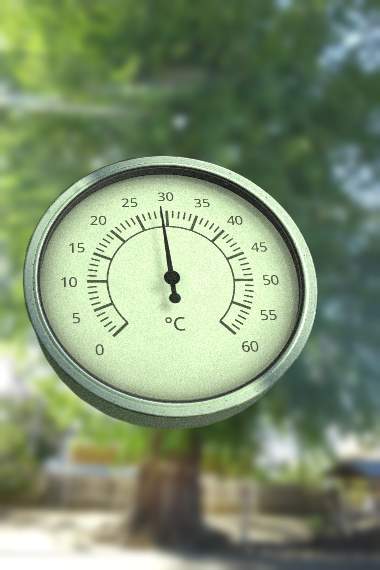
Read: 29°C
